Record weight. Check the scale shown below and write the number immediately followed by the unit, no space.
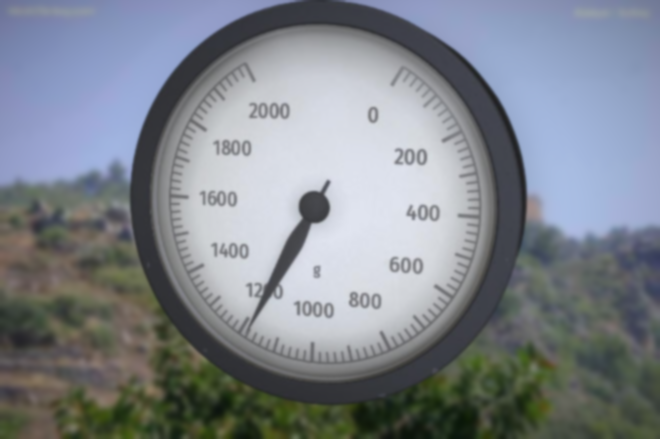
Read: 1180g
